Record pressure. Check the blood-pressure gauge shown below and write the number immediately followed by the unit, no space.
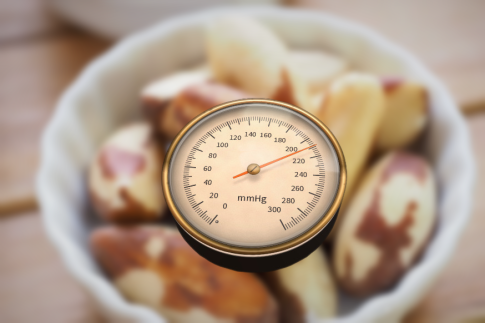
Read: 210mmHg
